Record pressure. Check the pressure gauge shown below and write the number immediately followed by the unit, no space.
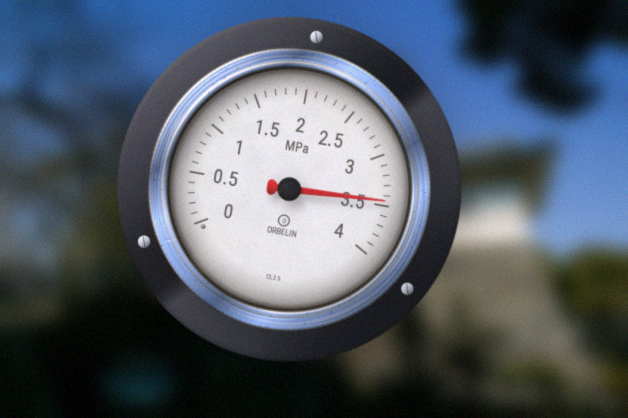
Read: 3.45MPa
